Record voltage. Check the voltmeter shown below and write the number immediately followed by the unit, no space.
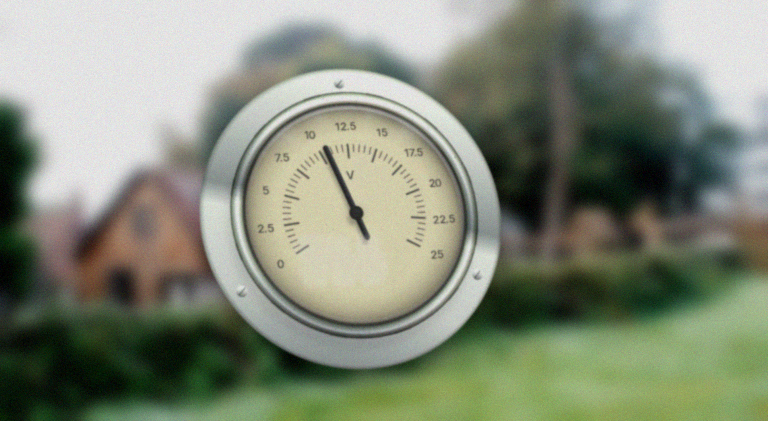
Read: 10.5V
